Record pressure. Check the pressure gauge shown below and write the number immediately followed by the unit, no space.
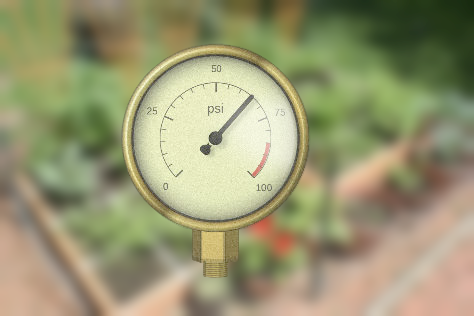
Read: 65psi
